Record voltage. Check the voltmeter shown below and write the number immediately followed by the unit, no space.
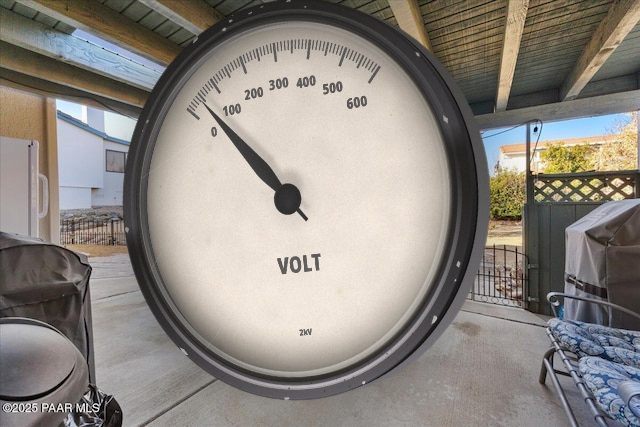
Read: 50V
